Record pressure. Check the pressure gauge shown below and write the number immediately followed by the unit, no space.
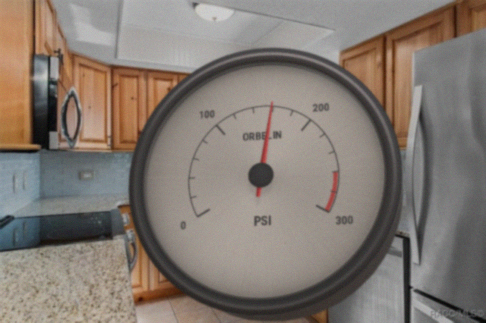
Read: 160psi
